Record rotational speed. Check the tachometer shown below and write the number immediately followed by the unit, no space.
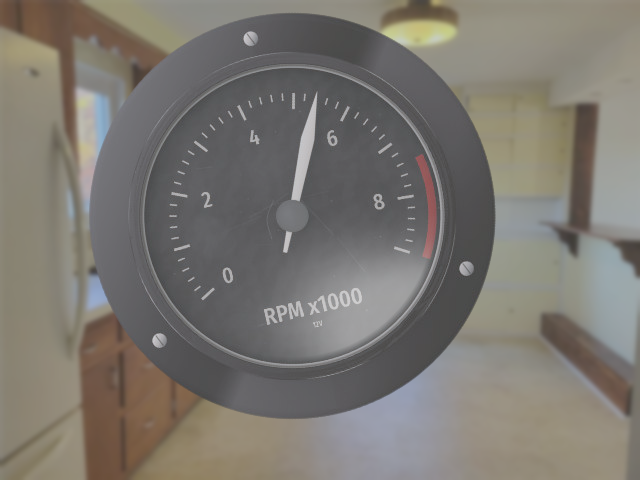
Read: 5400rpm
